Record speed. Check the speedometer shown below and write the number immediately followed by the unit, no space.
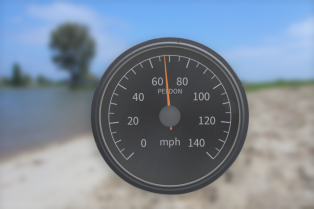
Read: 67.5mph
